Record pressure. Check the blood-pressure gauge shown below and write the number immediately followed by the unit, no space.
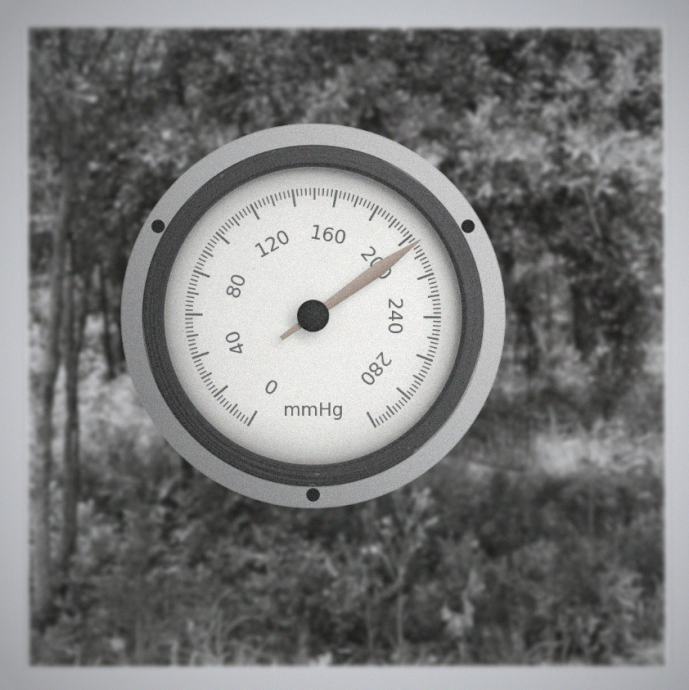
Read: 204mmHg
